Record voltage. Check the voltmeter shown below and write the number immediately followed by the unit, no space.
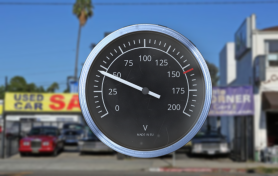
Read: 45V
